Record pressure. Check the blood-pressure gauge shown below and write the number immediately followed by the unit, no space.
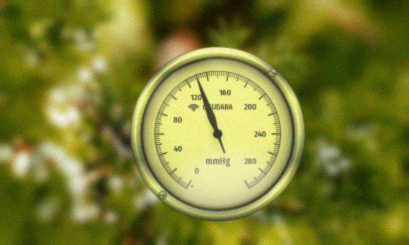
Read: 130mmHg
